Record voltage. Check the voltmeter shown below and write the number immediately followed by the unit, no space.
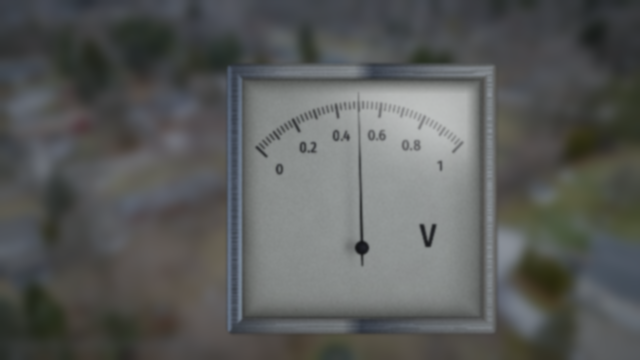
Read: 0.5V
